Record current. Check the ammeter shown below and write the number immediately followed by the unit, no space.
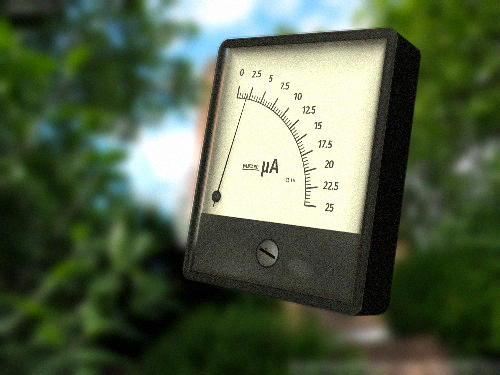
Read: 2.5µA
